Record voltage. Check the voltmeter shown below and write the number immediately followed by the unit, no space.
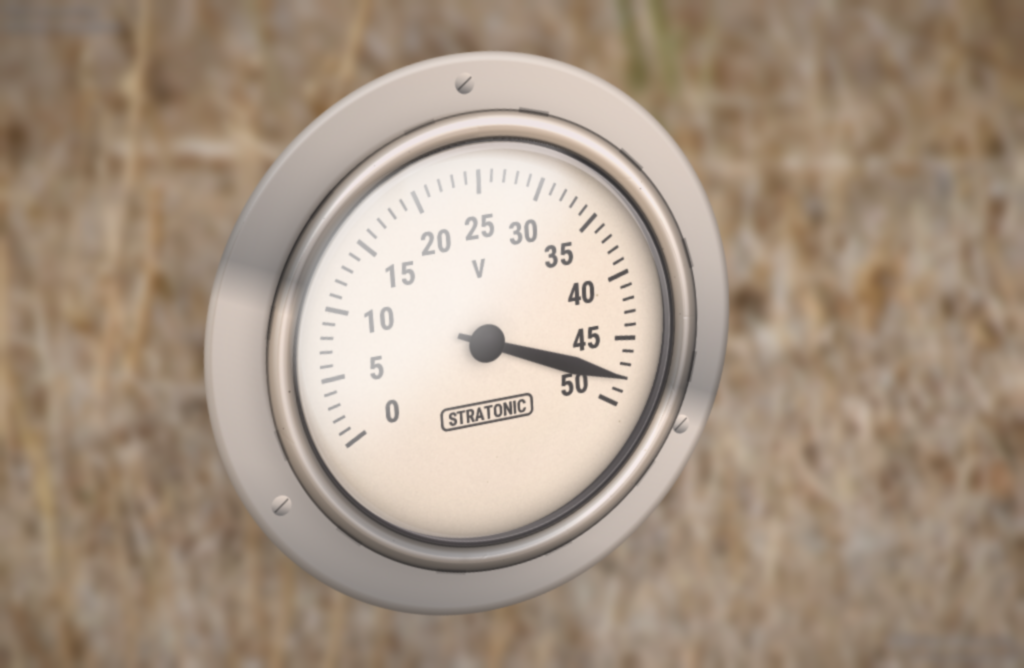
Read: 48V
